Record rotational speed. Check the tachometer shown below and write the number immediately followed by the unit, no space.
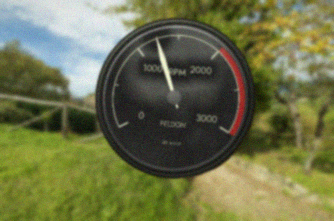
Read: 1250rpm
